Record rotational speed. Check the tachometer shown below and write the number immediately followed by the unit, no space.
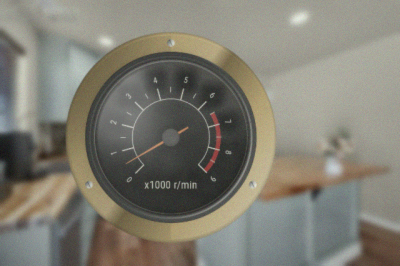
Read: 500rpm
